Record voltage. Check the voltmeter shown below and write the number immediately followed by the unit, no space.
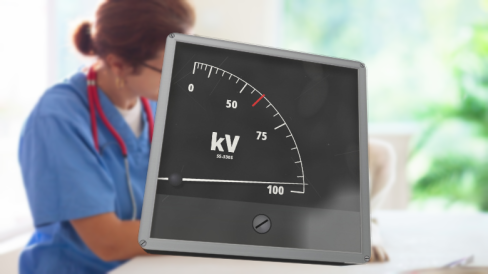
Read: 97.5kV
